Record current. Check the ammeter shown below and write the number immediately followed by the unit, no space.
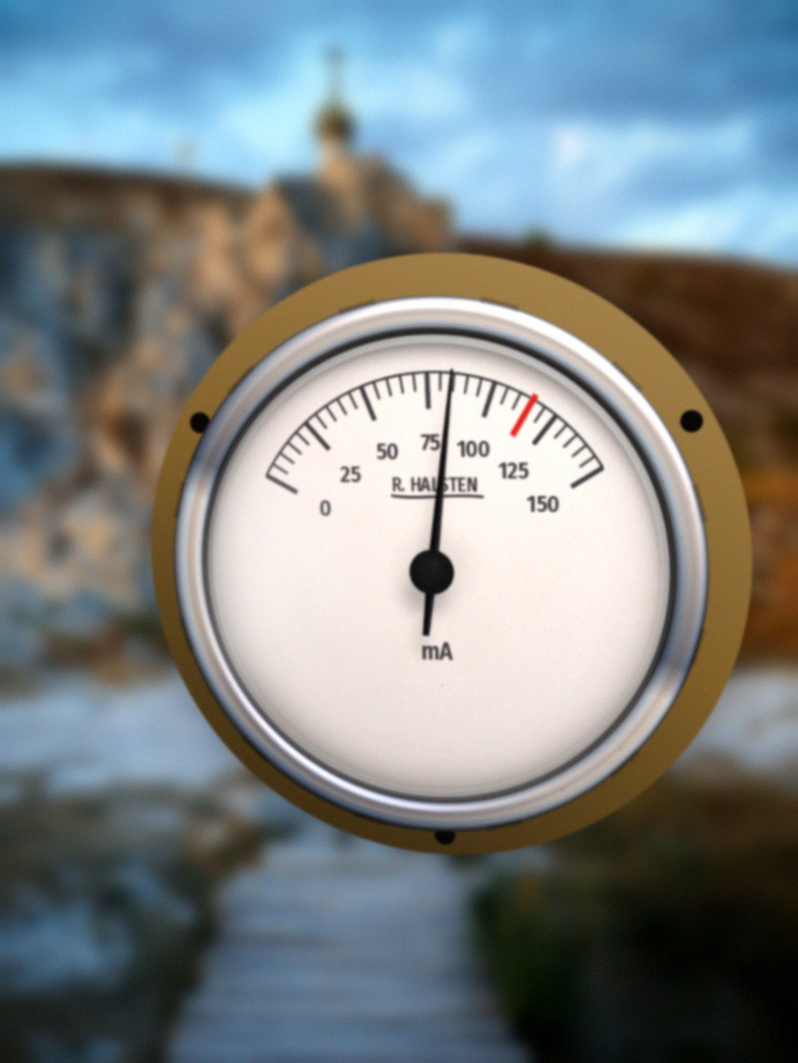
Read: 85mA
